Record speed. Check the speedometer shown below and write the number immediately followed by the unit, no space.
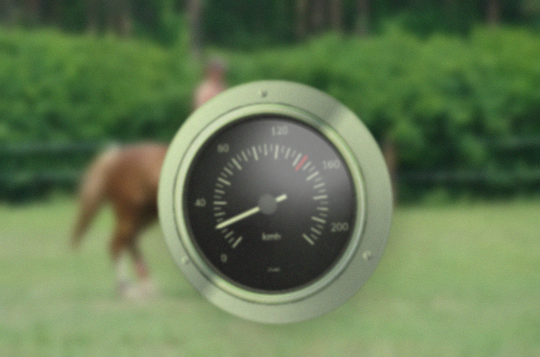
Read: 20km/h
